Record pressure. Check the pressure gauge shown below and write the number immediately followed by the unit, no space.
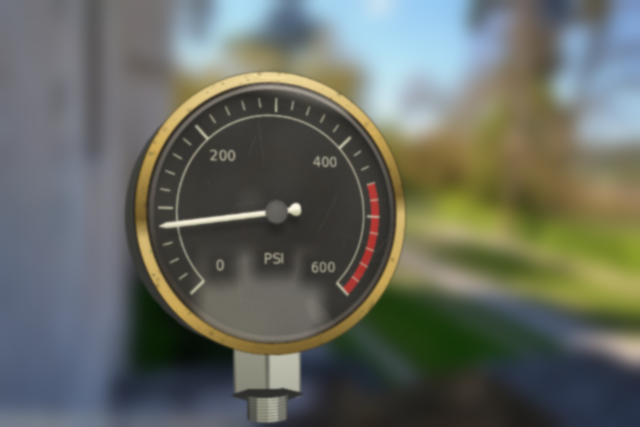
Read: 80psi
